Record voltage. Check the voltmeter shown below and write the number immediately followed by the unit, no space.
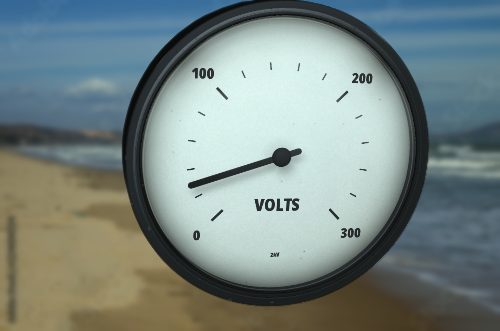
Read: 30V
